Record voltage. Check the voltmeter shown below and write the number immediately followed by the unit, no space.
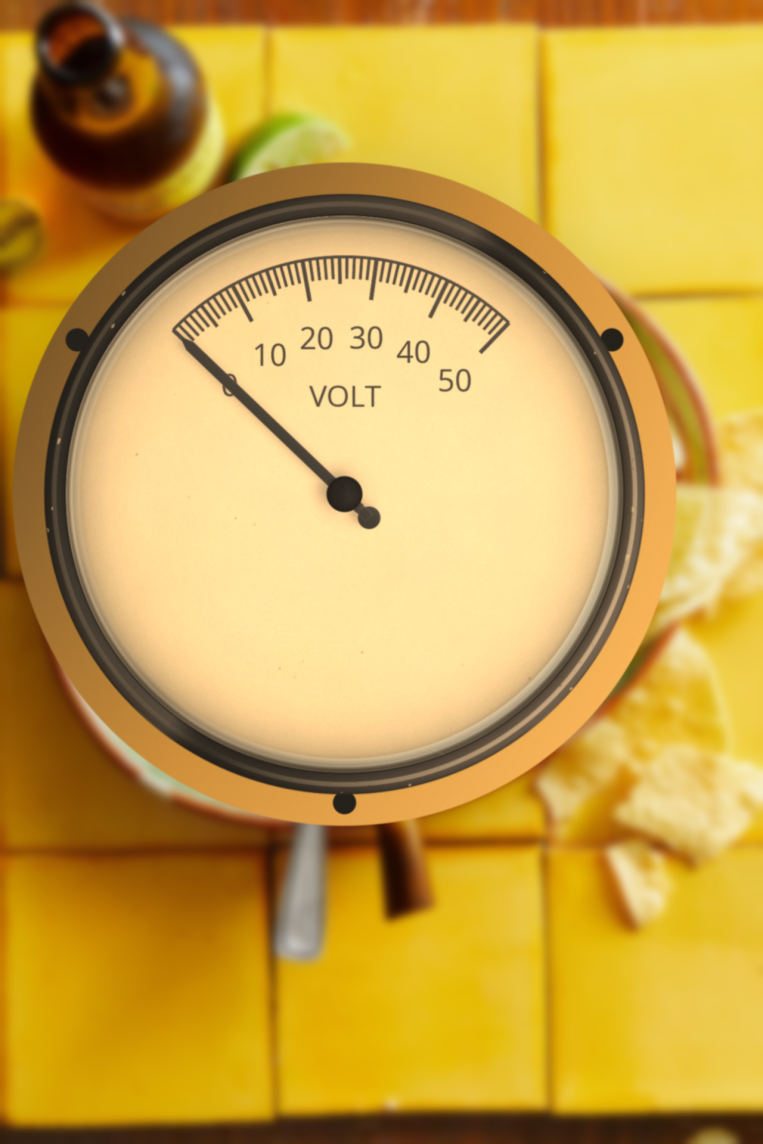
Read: 0V
